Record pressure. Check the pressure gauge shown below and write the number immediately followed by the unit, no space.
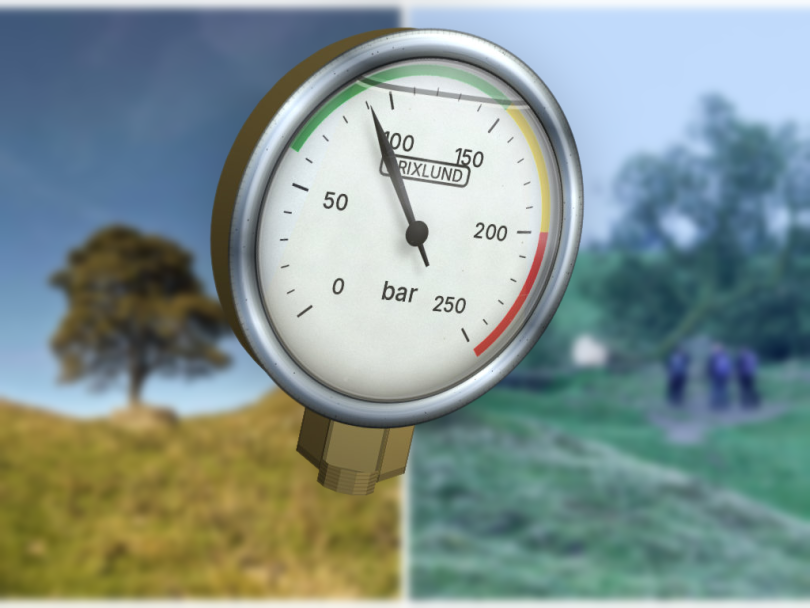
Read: 90bar
